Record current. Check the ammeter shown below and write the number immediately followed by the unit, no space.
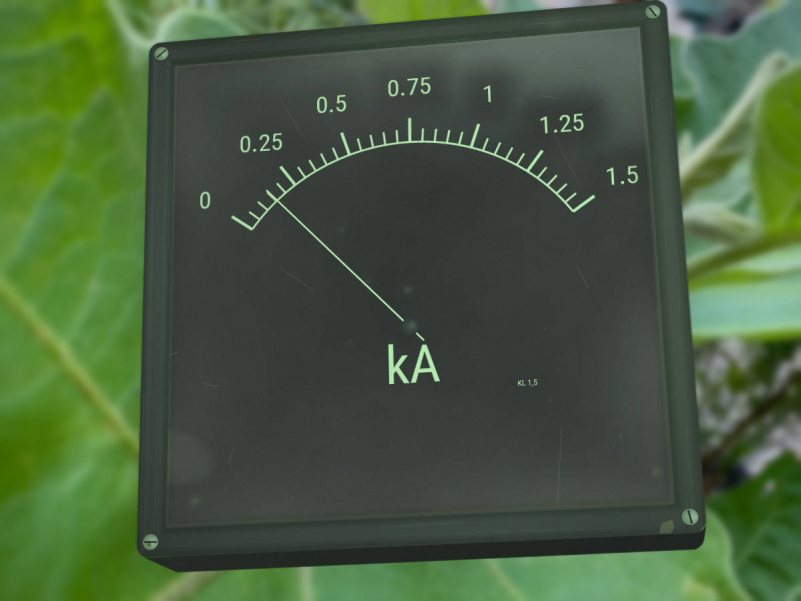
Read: 0.15kA
